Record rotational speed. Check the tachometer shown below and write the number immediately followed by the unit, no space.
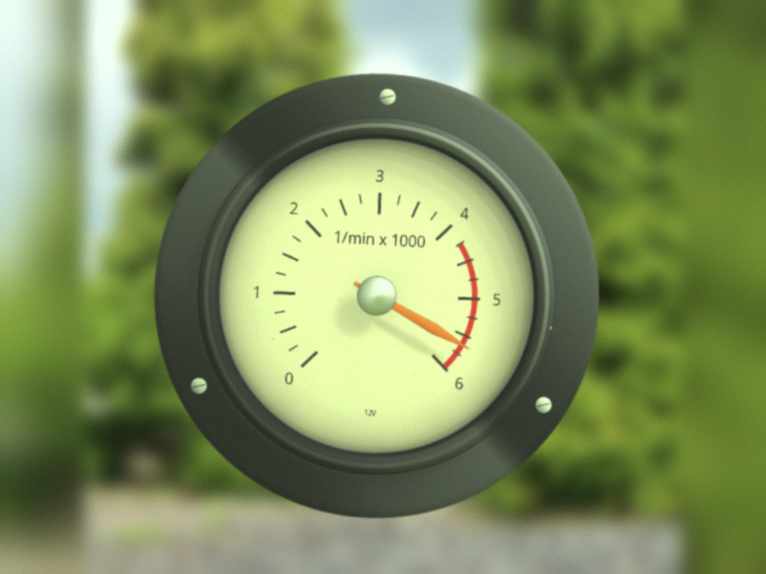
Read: 5625rpm
